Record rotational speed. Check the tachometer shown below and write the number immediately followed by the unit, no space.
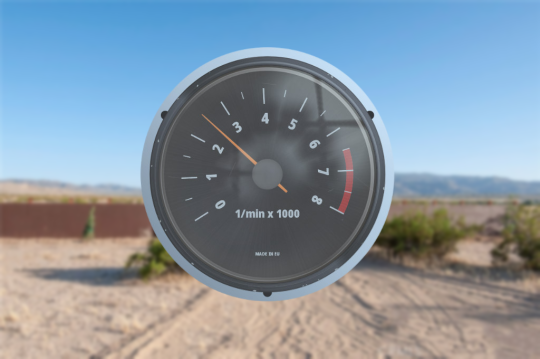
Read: 2500rpm
